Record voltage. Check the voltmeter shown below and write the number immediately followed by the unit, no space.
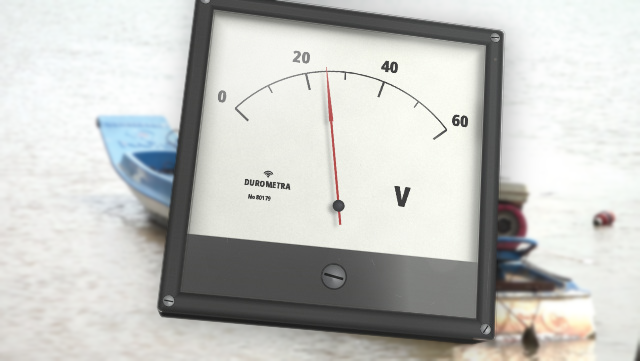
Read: 25V
